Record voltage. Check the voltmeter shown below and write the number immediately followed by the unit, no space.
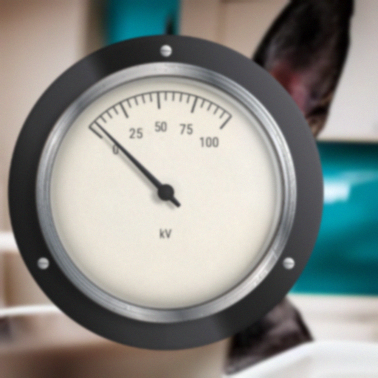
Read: 5kV
